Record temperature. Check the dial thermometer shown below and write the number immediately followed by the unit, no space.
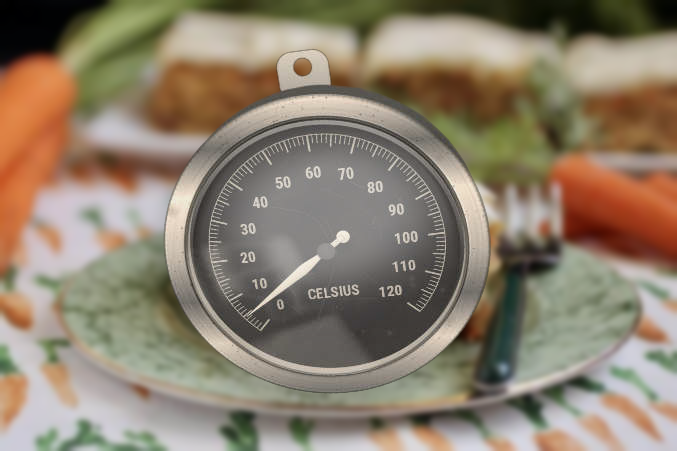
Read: 5°C
